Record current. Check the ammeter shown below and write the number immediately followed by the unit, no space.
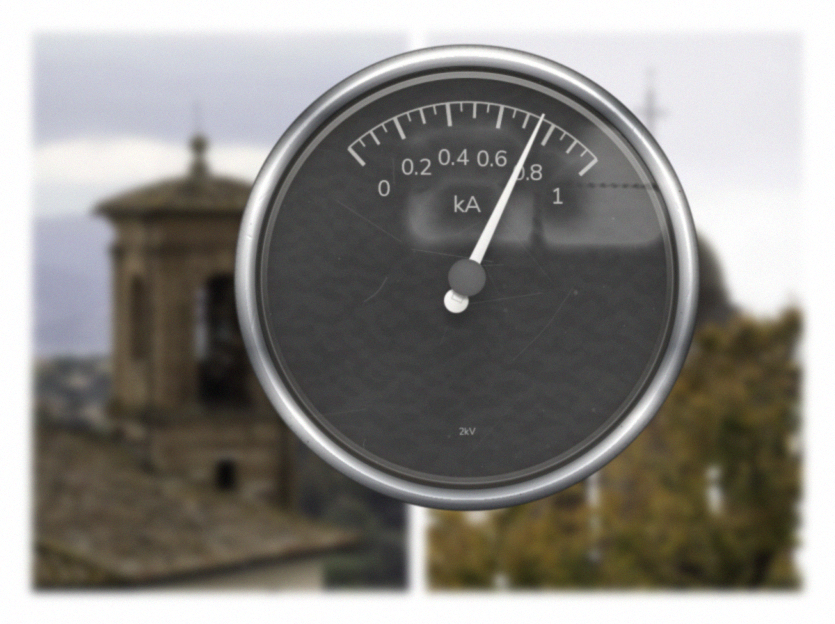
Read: 0.75kA
